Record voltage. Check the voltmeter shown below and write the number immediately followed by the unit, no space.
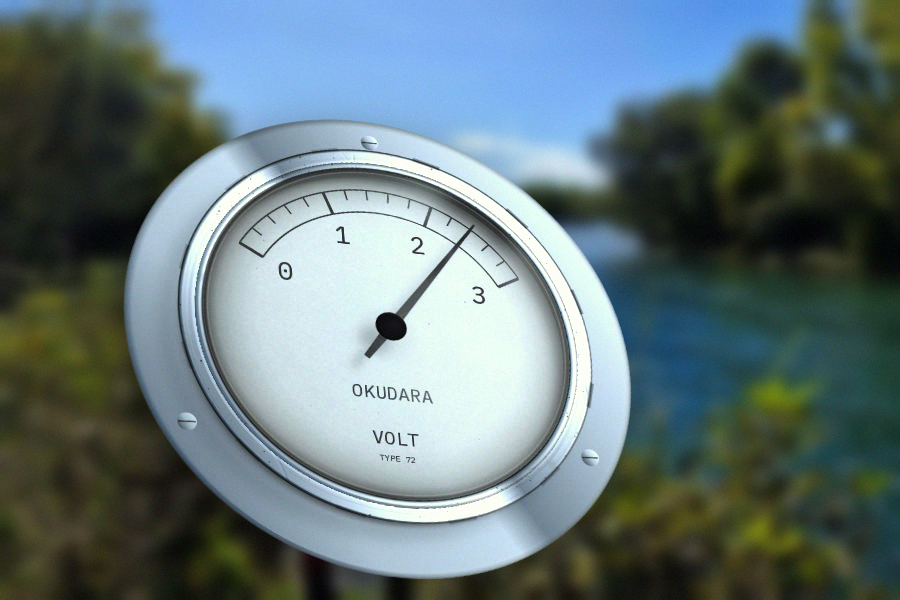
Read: 2.4V
